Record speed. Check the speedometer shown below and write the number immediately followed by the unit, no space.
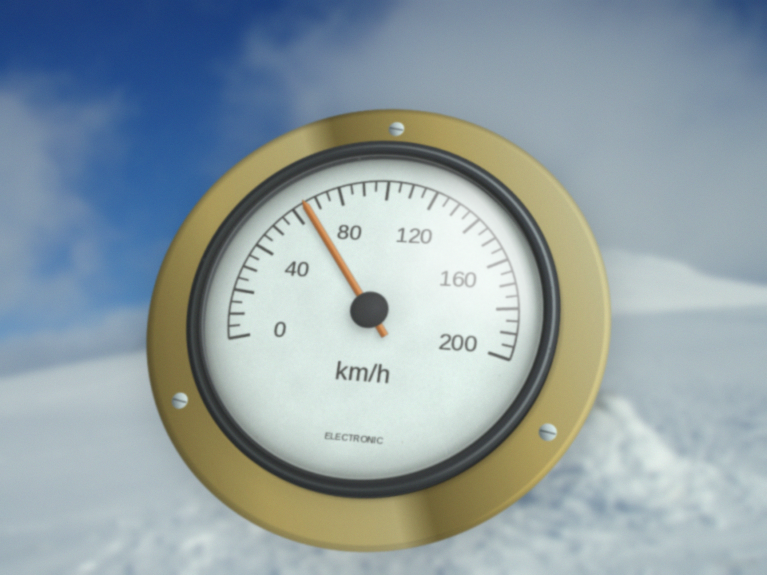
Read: 65km/h
